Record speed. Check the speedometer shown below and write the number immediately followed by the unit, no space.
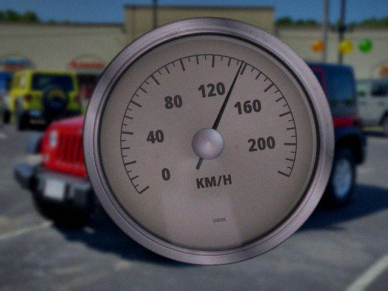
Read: 137.5km/h
